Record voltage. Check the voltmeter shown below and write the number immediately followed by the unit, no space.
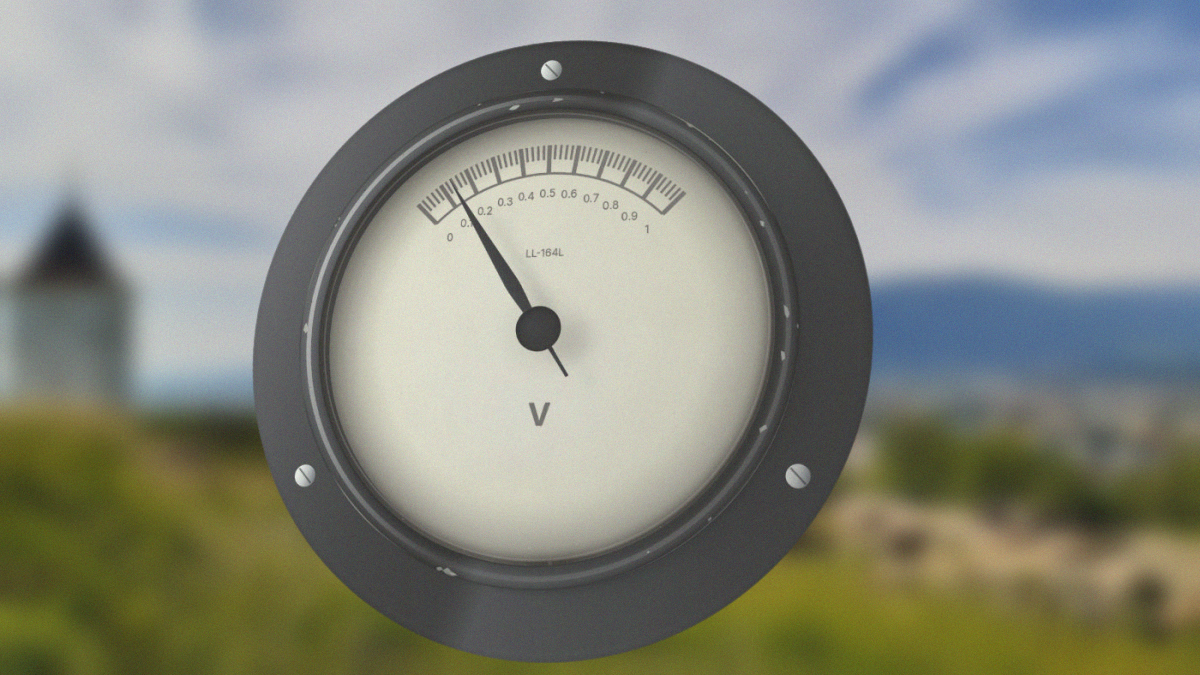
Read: 0.14V
